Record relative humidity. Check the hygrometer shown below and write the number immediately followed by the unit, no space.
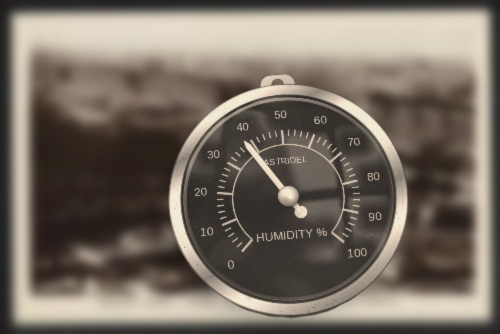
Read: 38%
